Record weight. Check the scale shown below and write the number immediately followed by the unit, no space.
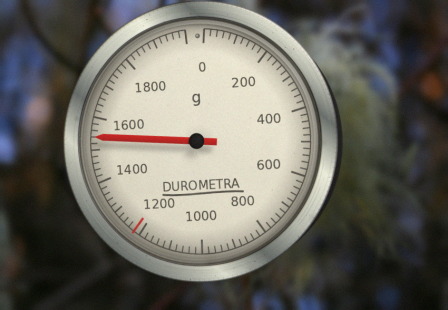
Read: 1540g
